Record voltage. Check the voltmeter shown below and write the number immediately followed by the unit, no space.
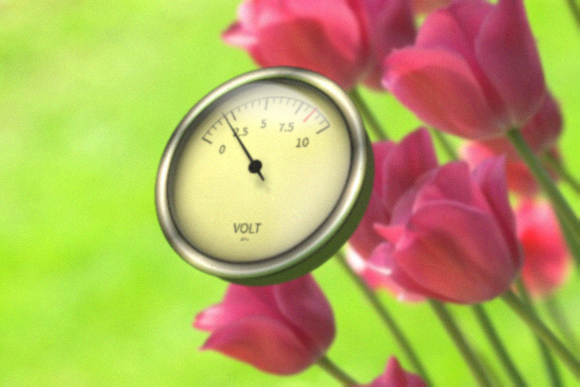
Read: 2V
